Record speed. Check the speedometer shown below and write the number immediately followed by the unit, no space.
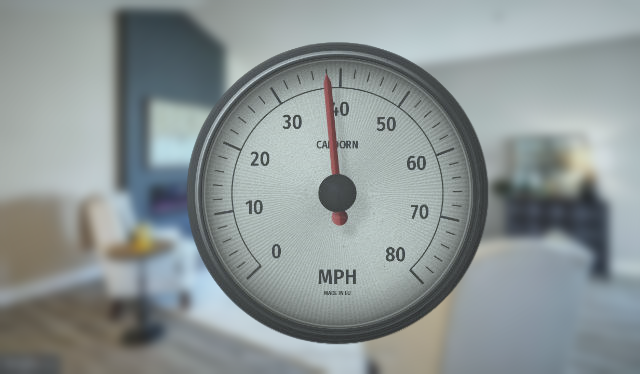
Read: 38mph
